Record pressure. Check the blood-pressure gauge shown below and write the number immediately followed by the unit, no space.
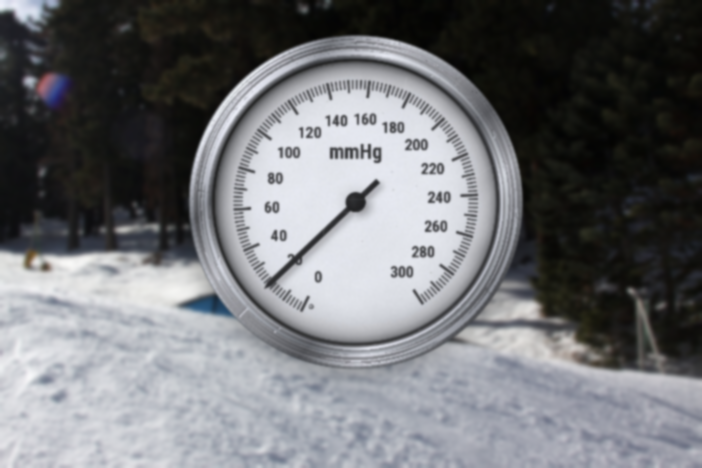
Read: 20mmHg
